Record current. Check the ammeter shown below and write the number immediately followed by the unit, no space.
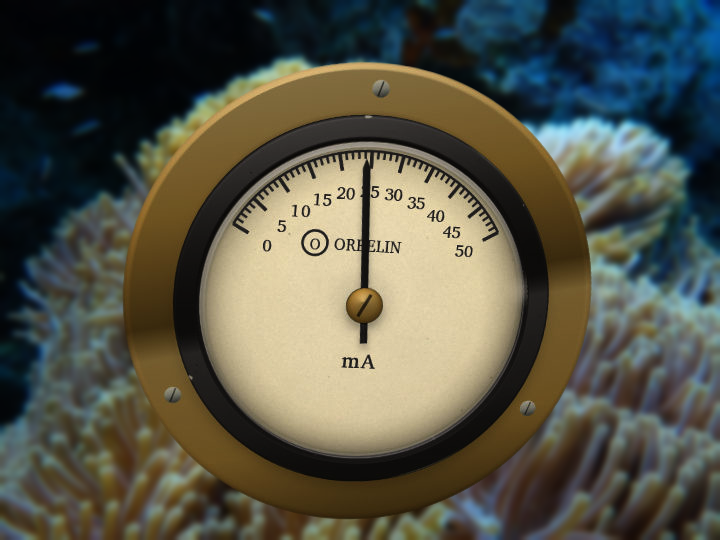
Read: 24mA
